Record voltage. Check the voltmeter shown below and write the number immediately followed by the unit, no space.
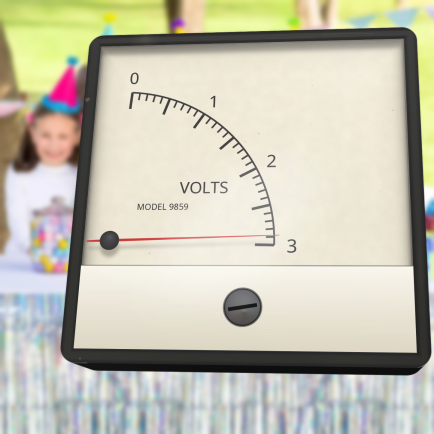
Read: 2.9V
